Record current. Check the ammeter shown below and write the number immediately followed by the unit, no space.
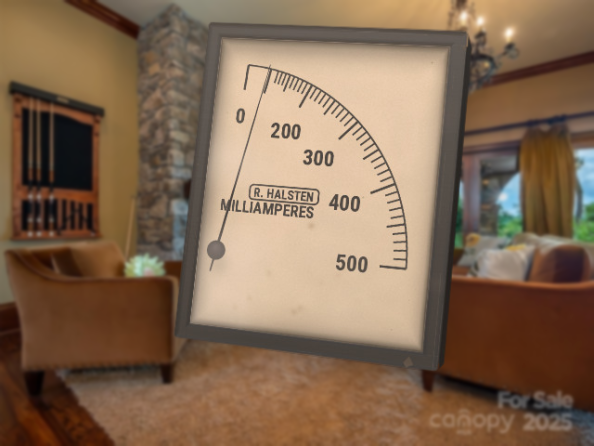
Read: 100mA
